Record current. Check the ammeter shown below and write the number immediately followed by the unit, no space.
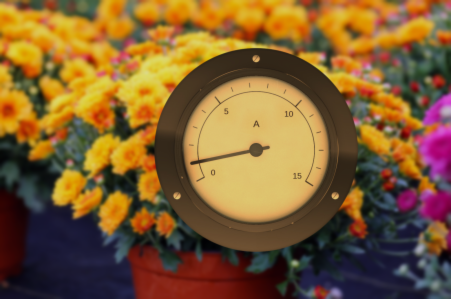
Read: 1A
